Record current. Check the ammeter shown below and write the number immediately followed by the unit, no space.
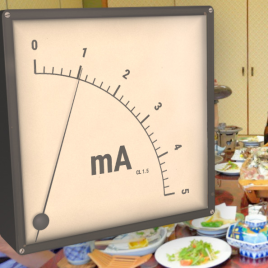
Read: 1mA
